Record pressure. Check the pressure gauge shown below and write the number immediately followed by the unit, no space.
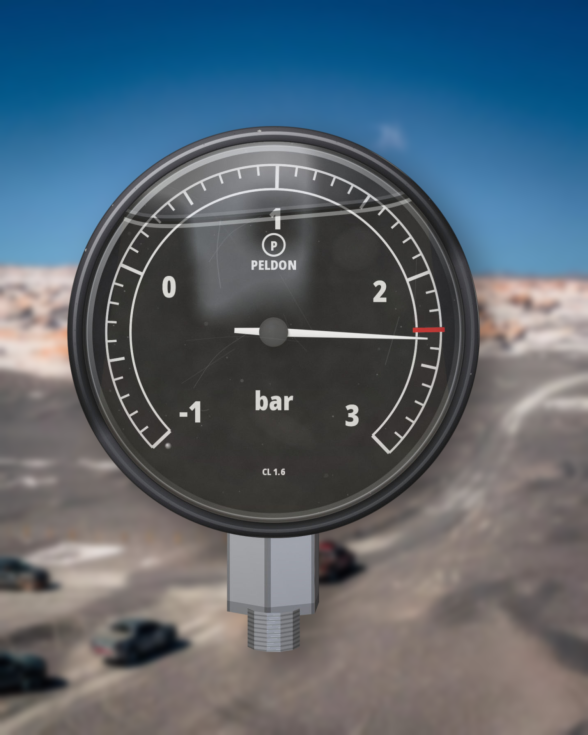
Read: 2.35bar
